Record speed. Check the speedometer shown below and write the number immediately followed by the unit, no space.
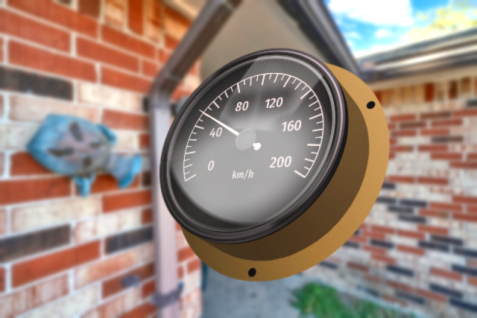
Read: 50km/h
